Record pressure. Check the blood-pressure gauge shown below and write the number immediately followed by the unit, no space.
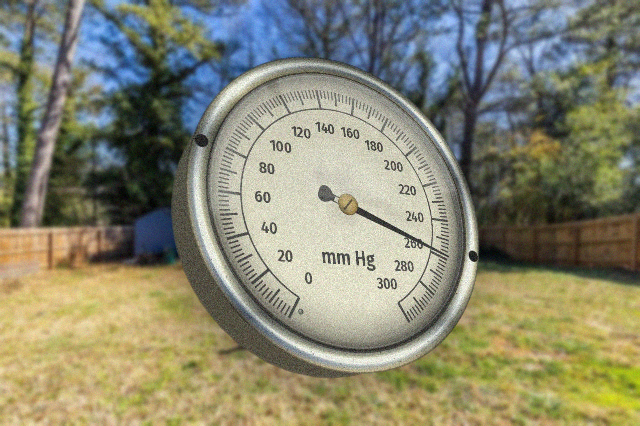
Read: 260mmHg
